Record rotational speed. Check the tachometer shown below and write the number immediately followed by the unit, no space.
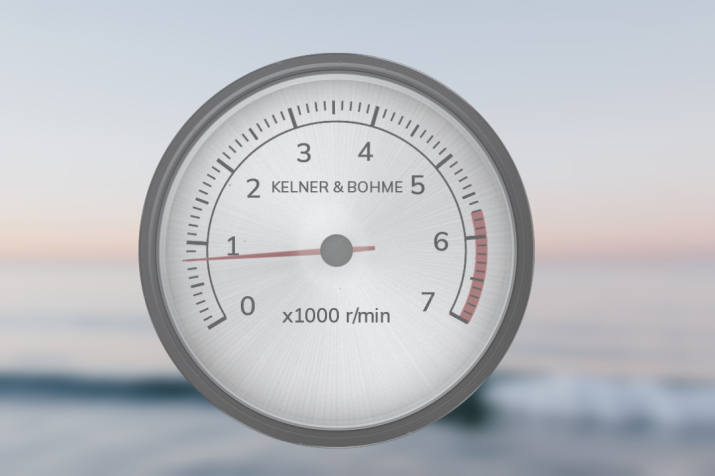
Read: 800rpm
